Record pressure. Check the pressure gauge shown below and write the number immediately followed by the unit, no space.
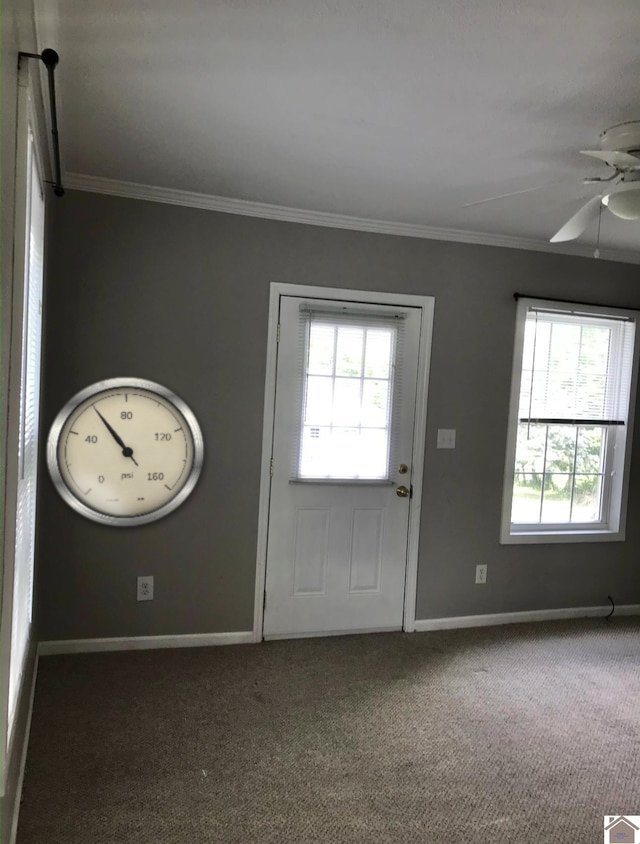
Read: 60psi
